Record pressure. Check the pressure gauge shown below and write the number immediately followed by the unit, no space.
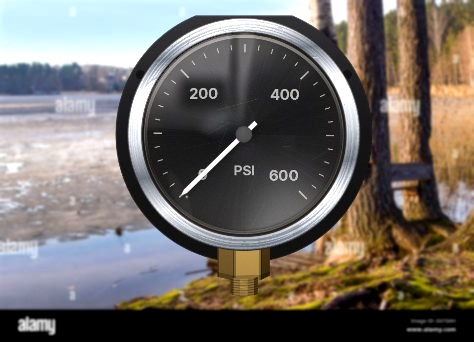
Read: 0psi
